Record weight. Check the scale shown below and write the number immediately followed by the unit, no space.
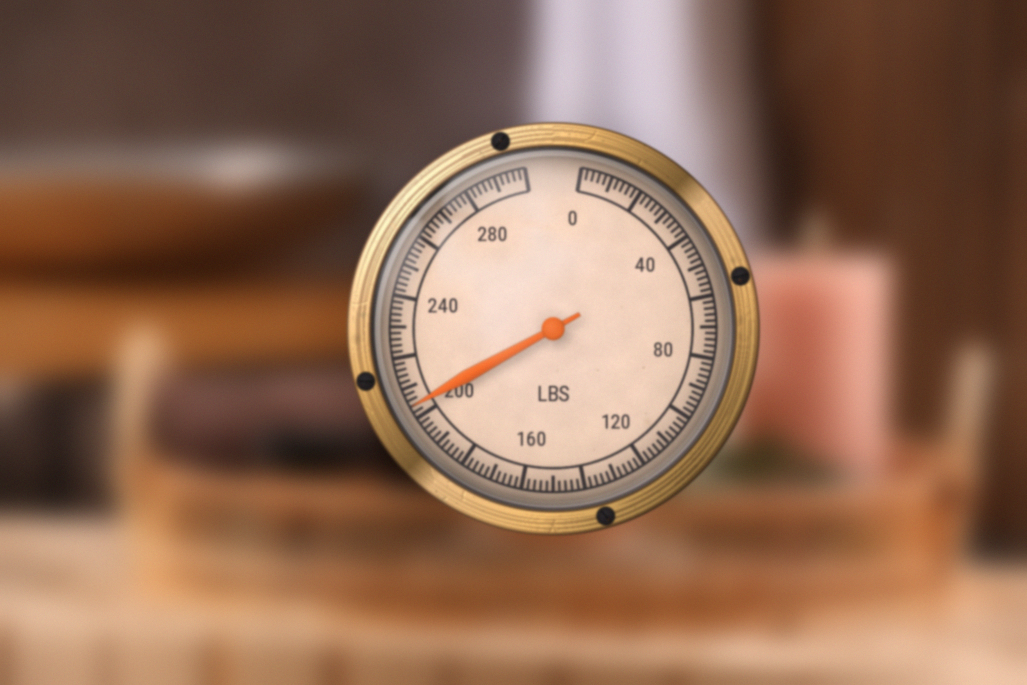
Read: 204lb
